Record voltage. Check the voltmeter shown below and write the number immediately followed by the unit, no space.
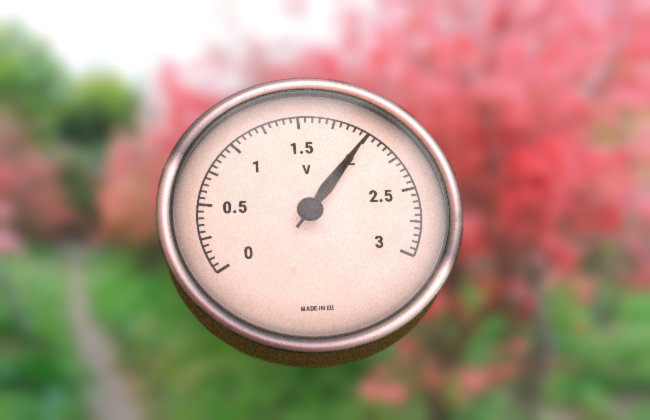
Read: 2V
